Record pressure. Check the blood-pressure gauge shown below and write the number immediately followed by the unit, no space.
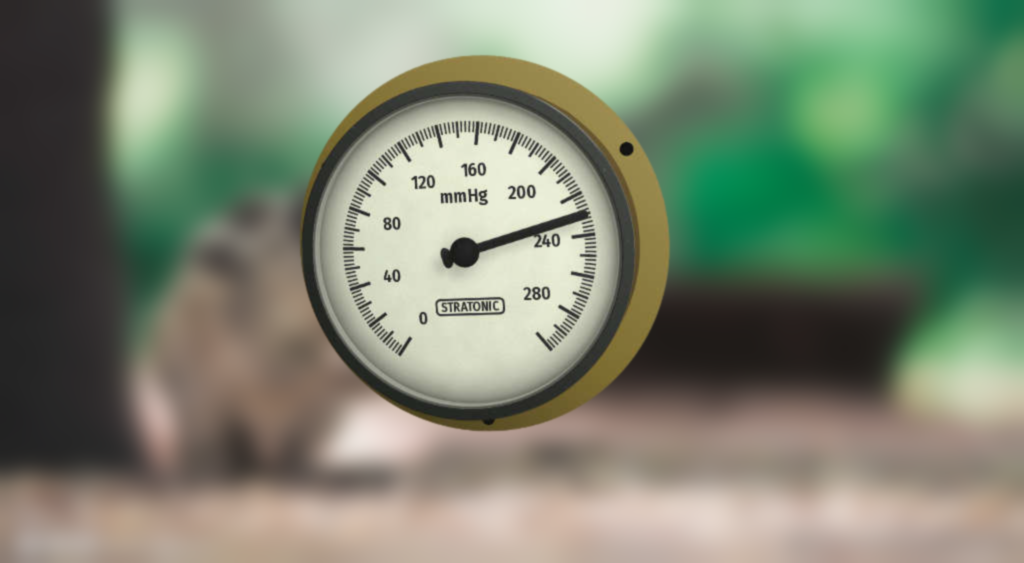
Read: 230mmHg
